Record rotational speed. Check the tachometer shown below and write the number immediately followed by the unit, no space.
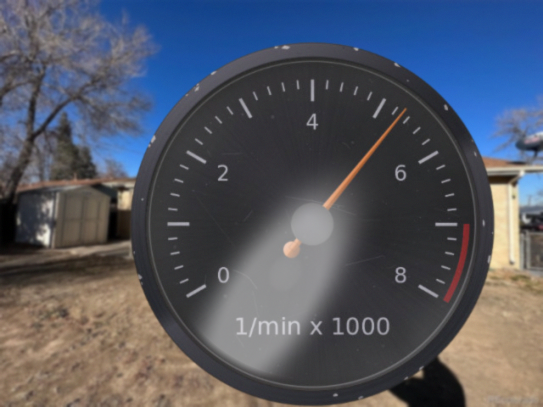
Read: 5300rpm
